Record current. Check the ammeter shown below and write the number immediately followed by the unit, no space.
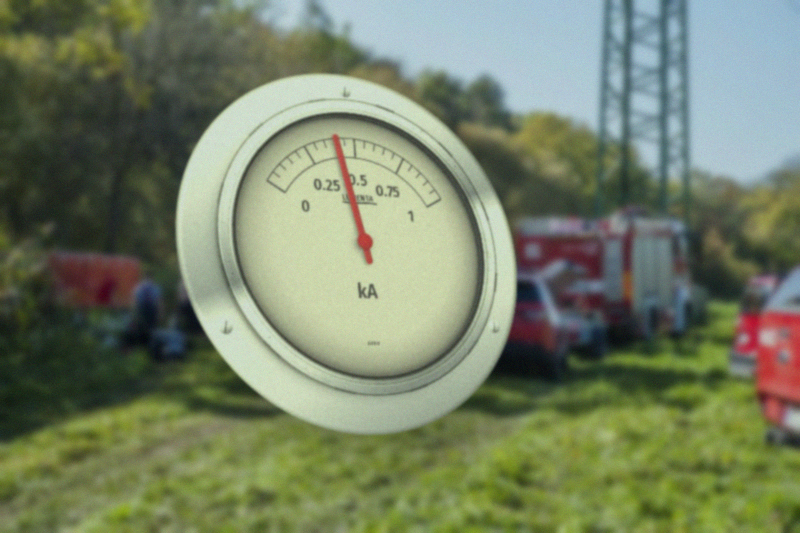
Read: 0.4kA
